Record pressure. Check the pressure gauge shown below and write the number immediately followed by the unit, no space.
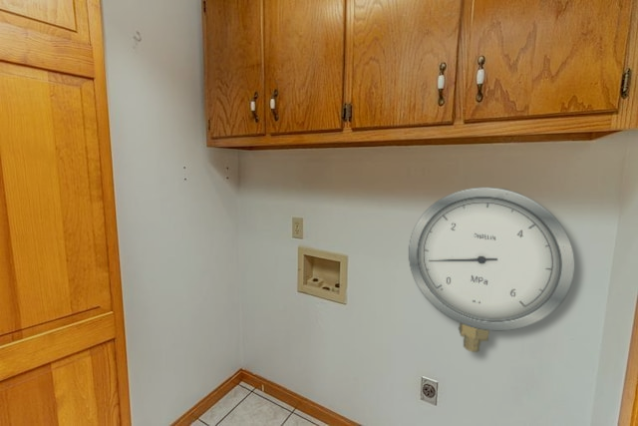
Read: 0.75MPa
